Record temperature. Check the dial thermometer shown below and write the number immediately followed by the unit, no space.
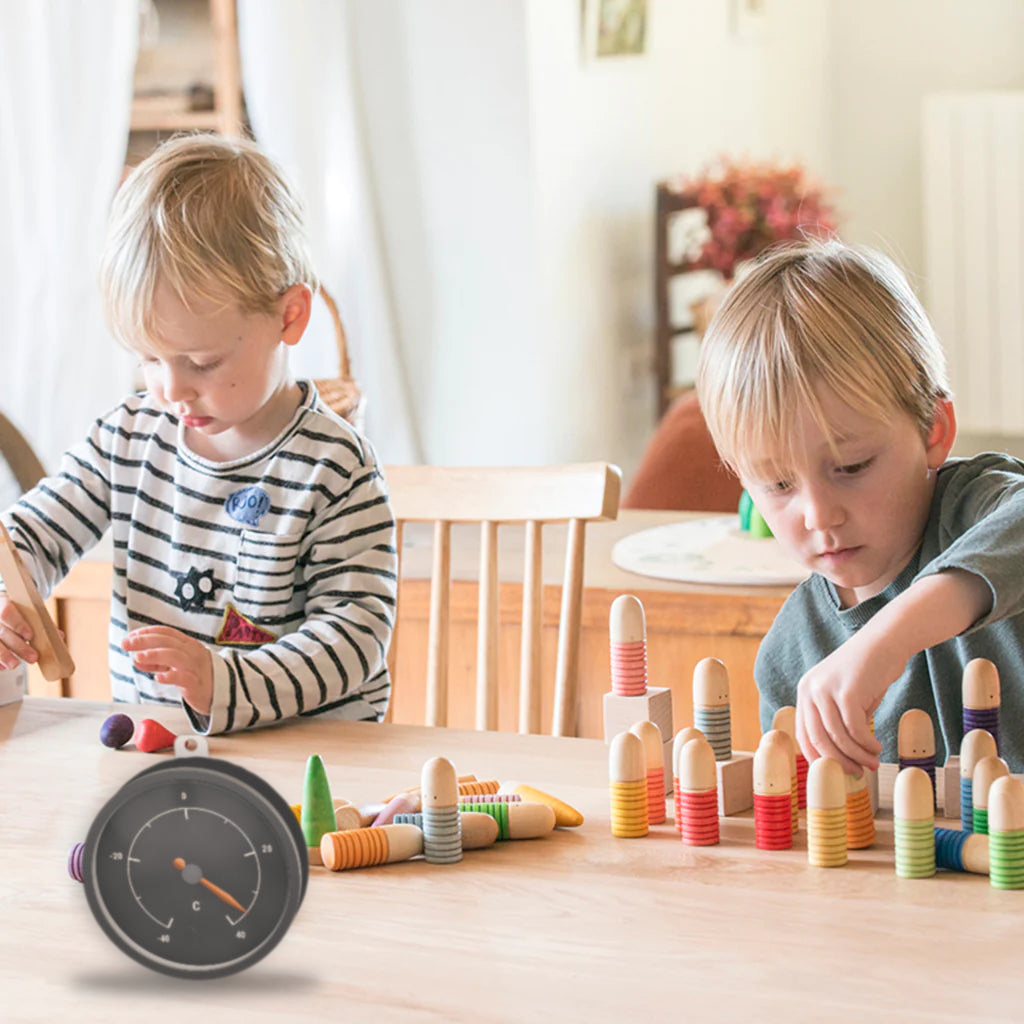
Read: 35°C
